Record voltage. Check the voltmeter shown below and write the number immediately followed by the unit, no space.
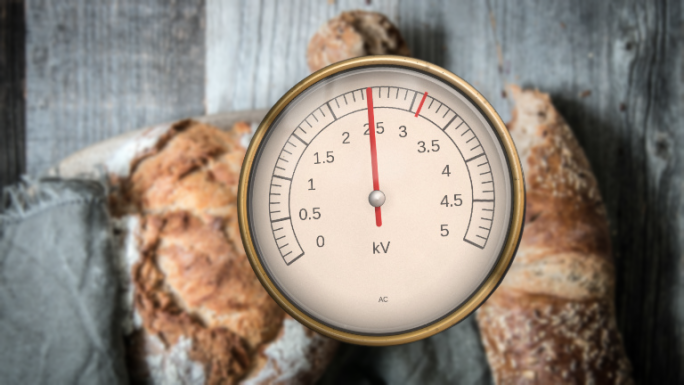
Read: 2.5kV
